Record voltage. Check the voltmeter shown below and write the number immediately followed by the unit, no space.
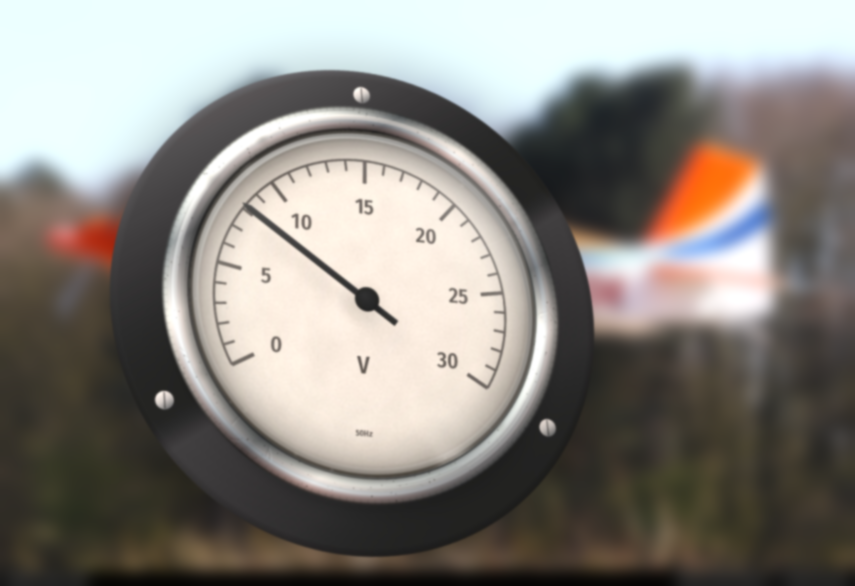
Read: 8V
